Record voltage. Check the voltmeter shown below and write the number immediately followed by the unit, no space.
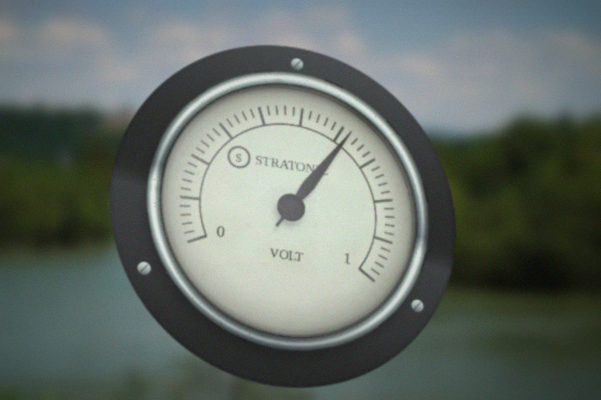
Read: 0.62V
